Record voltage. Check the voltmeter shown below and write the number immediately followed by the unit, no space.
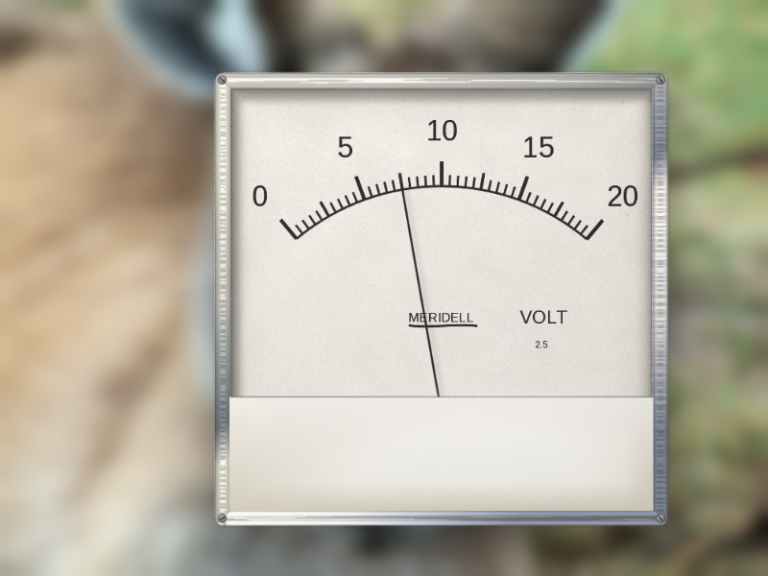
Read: 7.5V
